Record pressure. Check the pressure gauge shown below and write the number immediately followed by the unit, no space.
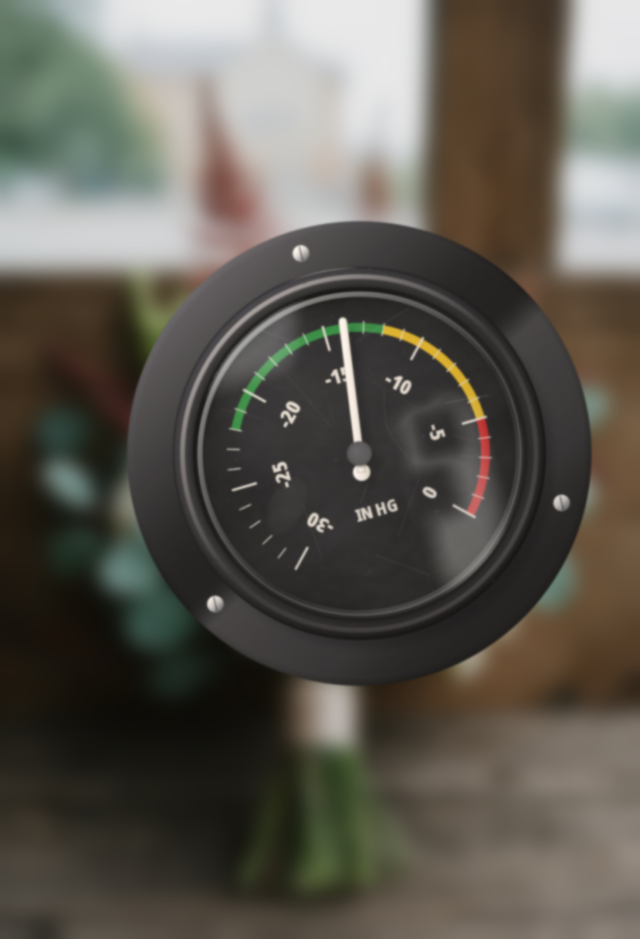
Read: -14inHg
